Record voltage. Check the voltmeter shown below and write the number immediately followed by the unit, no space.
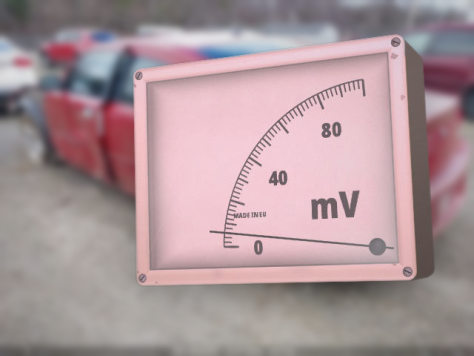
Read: 6mV
